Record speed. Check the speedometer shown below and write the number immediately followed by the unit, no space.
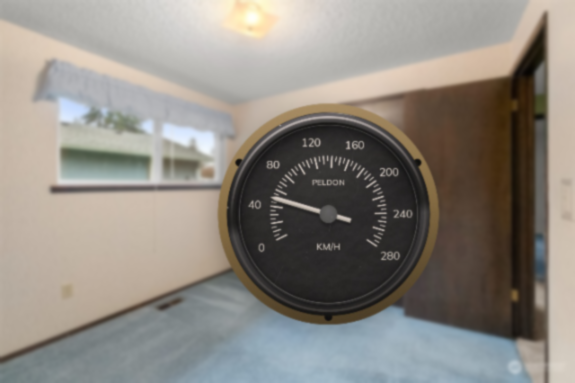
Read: 50km/h
